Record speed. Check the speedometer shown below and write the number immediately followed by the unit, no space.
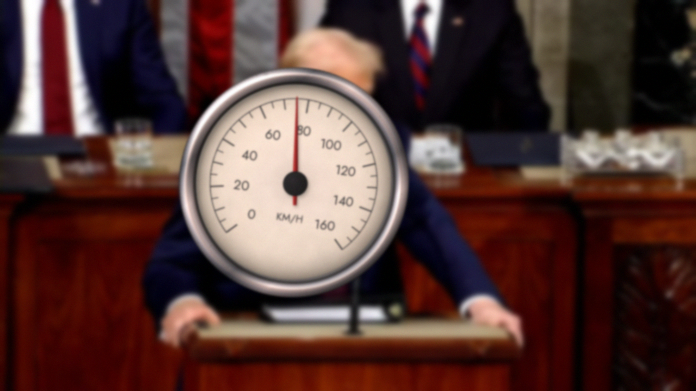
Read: 75km/h
